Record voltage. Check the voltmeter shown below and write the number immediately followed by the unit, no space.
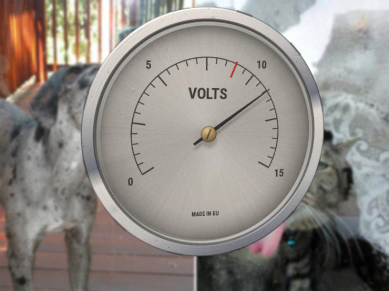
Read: 11V
